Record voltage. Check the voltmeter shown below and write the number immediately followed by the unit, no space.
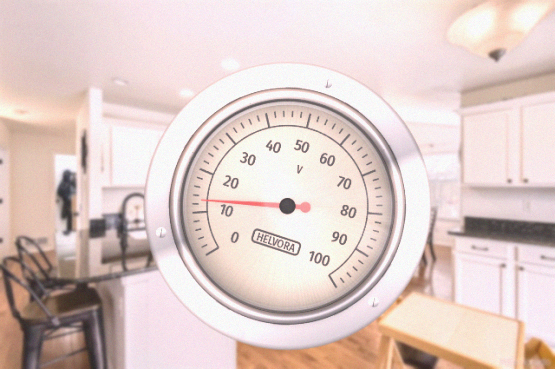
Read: 13V
